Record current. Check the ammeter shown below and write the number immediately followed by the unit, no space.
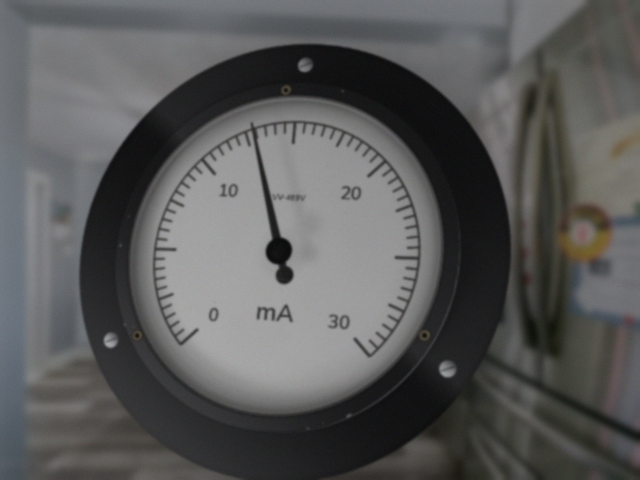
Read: 13mA
